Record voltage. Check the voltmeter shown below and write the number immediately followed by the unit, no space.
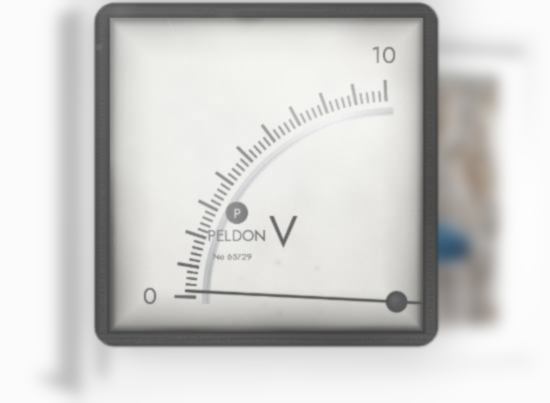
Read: 0.2V
